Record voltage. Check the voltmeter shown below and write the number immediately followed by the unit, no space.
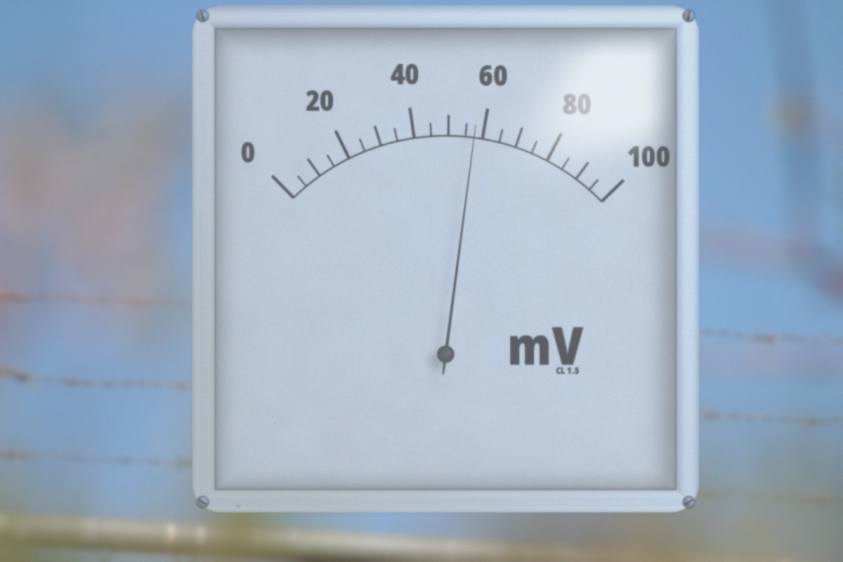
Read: 57.5mV
